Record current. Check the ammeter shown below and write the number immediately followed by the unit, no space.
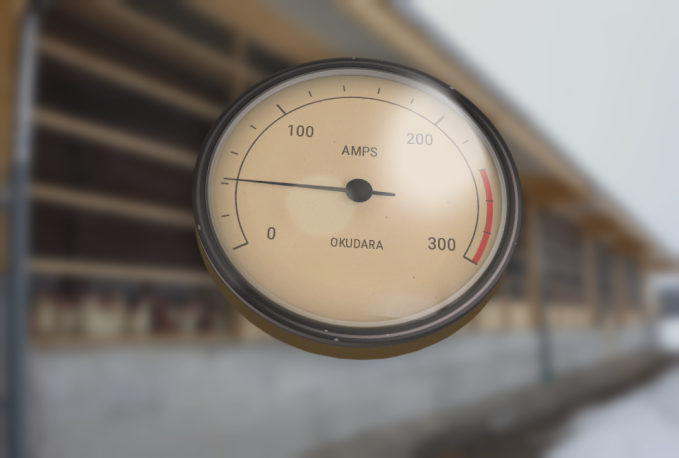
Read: 40A
